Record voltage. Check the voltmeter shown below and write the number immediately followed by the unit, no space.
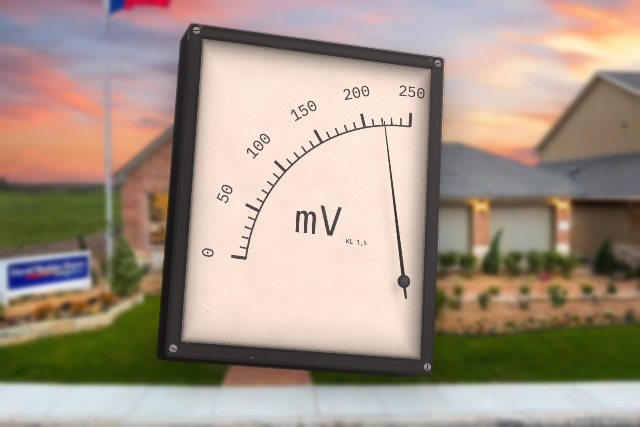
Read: 220mV
